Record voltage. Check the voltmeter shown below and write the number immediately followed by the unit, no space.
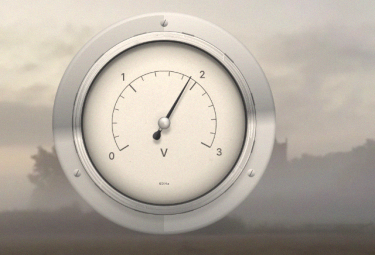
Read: 1.9V
